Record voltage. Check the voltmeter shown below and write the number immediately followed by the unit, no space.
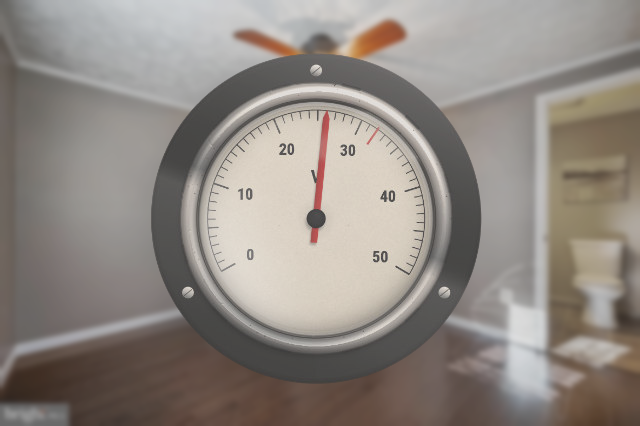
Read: 26V
